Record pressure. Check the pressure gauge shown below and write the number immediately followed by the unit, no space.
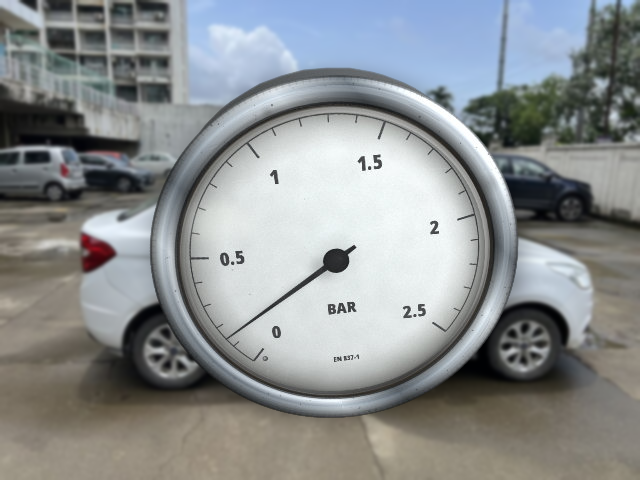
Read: 0.15bar
